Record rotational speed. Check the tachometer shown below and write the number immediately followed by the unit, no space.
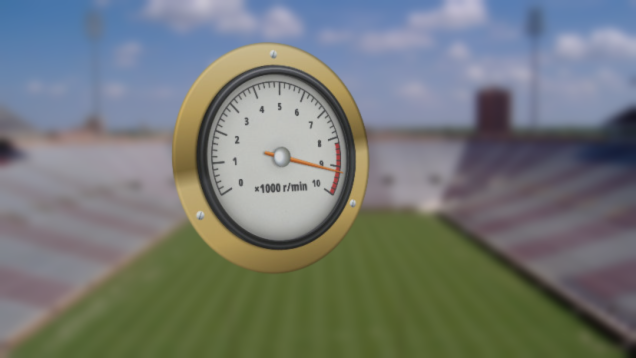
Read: 9200rpm
